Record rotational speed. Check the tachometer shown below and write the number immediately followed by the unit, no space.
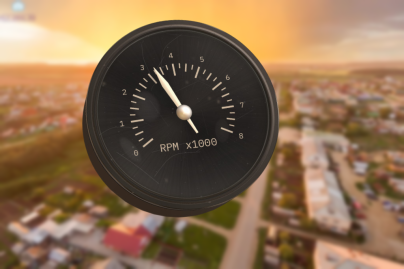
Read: 3250rpm
